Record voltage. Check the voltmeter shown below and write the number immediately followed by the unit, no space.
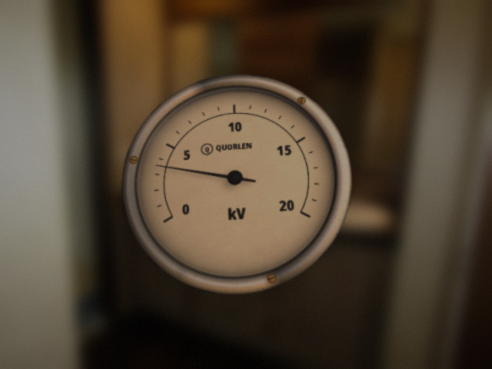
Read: 3.5kV
